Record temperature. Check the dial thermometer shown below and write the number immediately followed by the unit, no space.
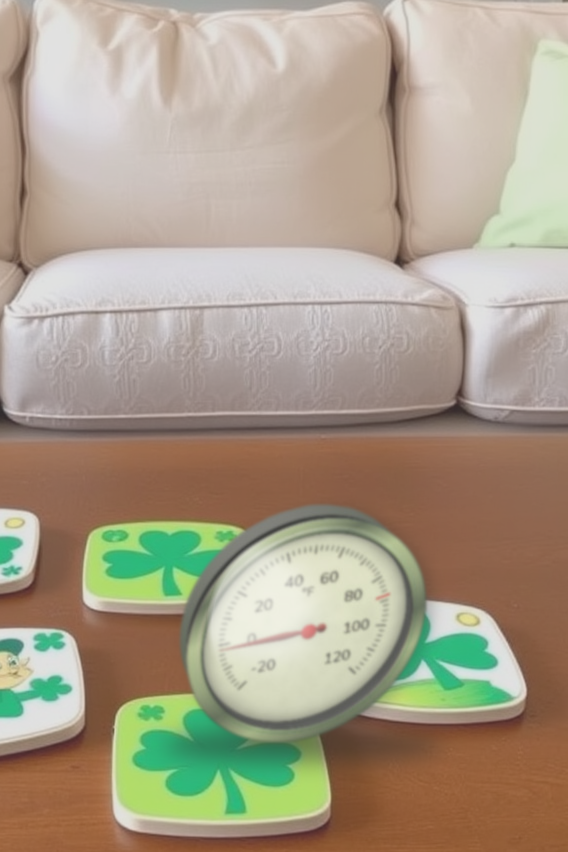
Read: 0°F
